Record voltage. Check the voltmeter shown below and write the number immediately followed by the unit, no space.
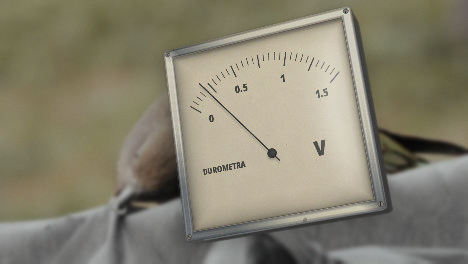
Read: 0.2V
